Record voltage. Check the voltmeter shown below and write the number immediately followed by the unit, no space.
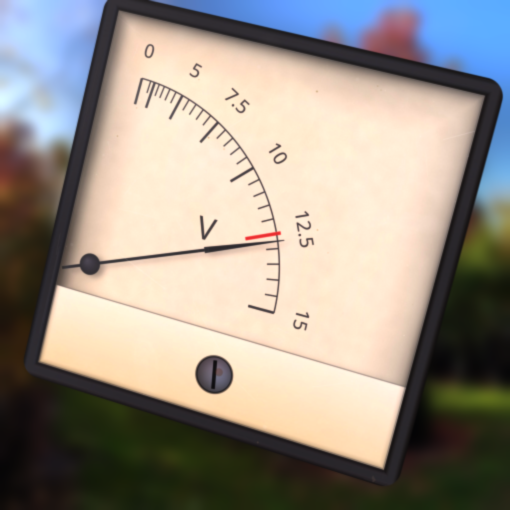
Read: 12.75V
